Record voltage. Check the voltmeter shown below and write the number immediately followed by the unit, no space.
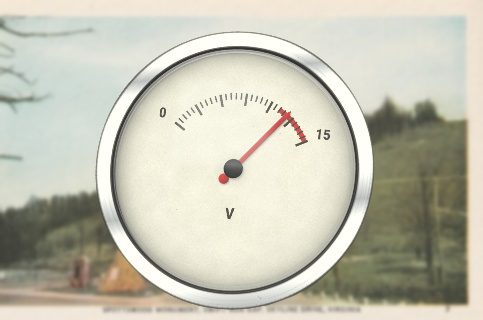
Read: 12V
